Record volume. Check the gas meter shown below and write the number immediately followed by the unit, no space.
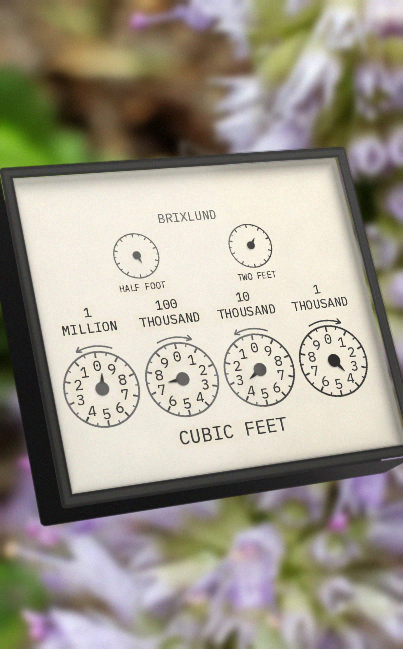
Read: 973400ft³
